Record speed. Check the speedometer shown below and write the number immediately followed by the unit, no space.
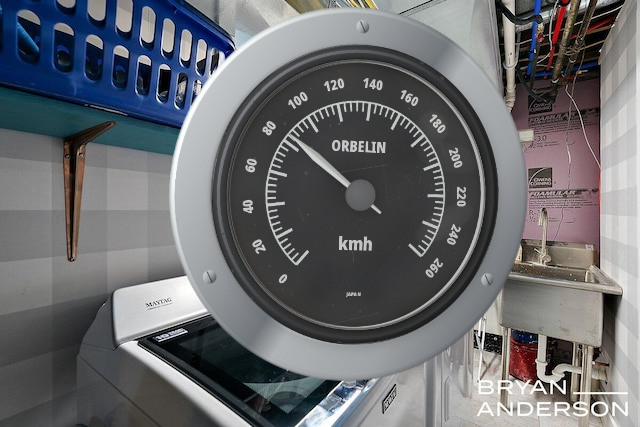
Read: 84km/h
